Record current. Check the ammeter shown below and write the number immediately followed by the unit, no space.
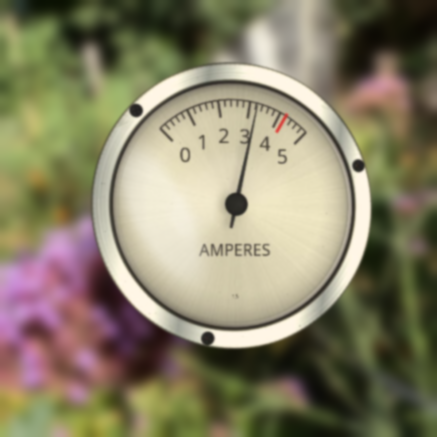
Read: 3.2A
